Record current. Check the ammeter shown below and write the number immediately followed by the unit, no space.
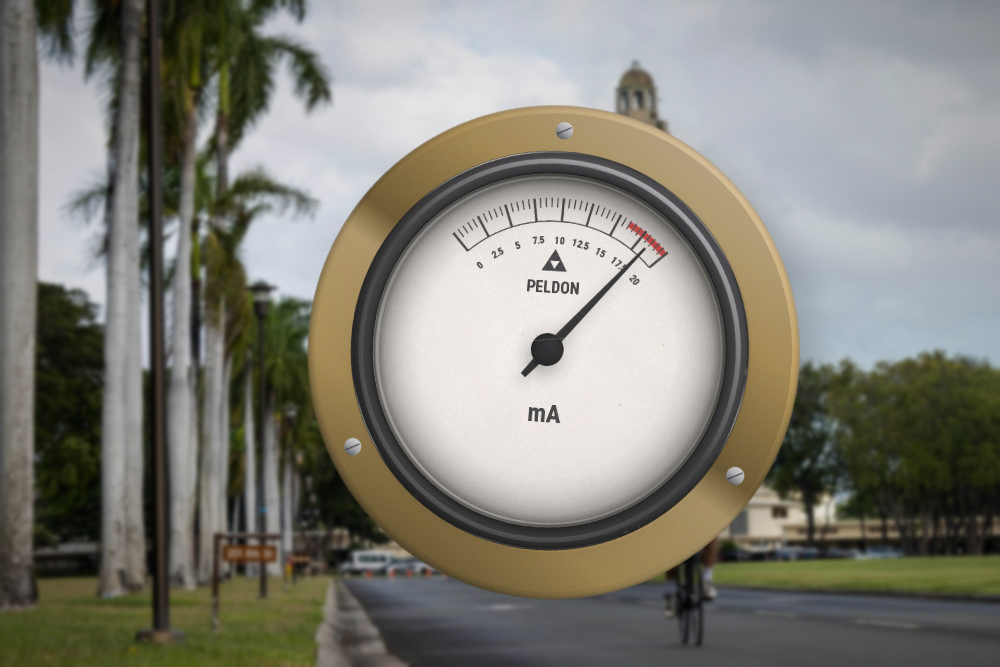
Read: 18.5mA
